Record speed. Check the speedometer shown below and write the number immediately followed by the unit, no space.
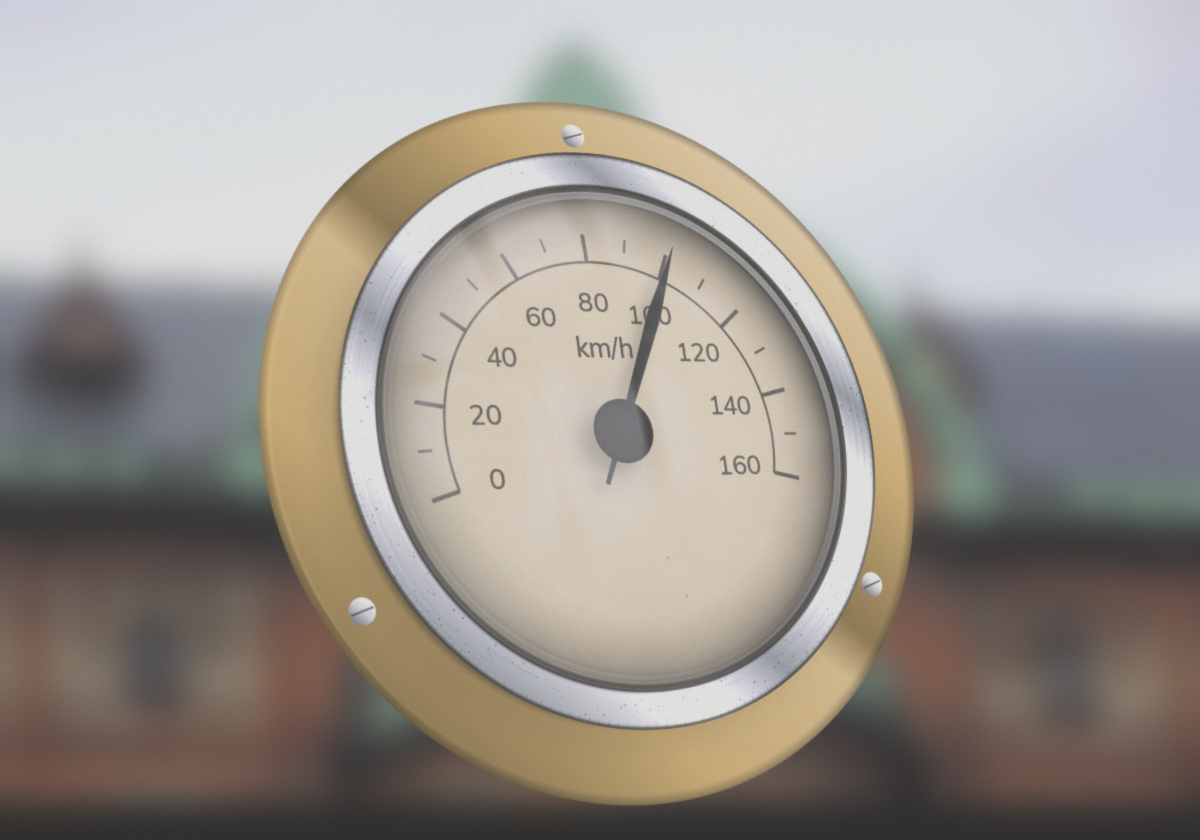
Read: 100km/h
